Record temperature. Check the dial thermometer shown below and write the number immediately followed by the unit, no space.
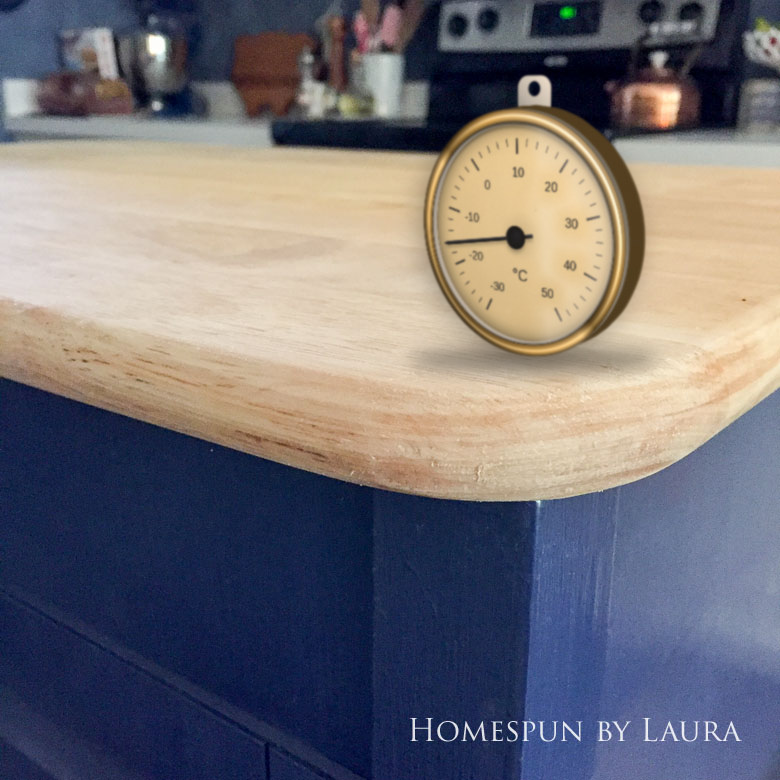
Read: -16°C
